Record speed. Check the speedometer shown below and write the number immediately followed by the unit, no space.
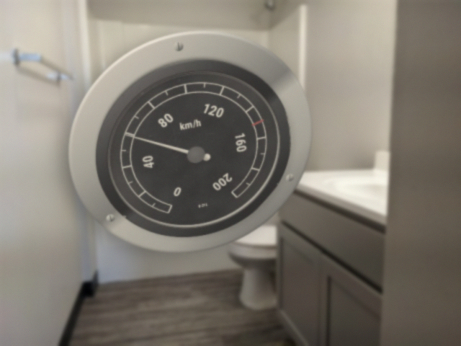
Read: 60km/h
